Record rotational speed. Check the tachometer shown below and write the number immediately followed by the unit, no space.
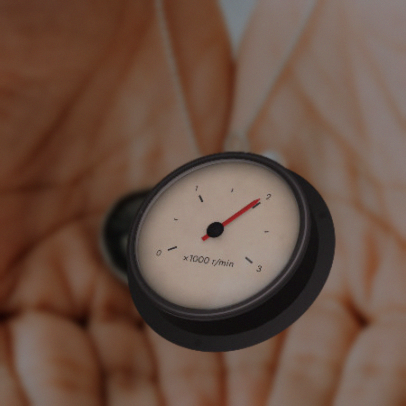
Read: 2000rpm
